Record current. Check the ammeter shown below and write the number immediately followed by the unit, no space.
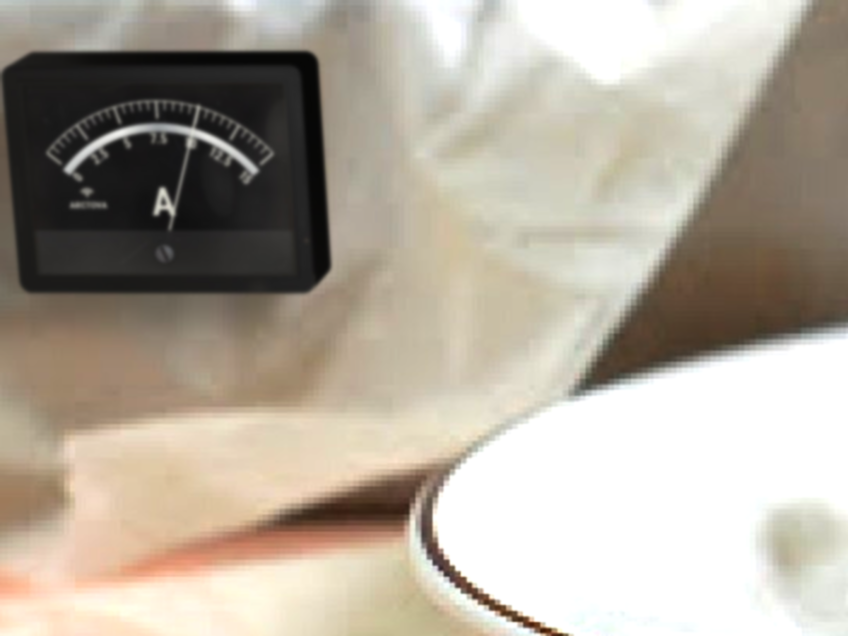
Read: 10A
